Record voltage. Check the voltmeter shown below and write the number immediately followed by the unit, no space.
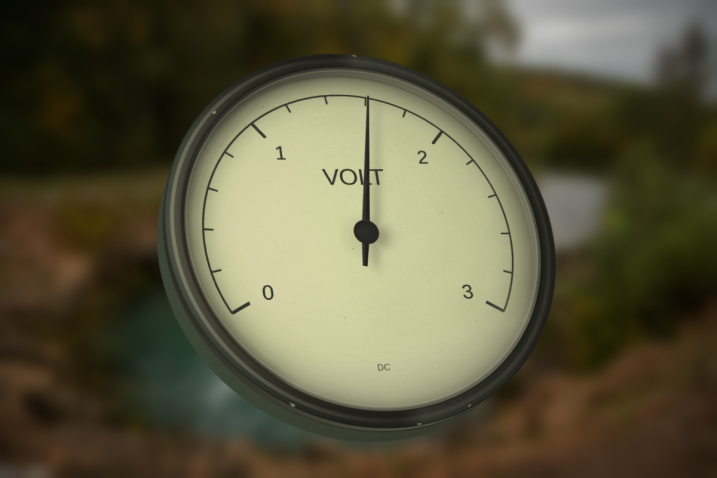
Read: 1.6V
